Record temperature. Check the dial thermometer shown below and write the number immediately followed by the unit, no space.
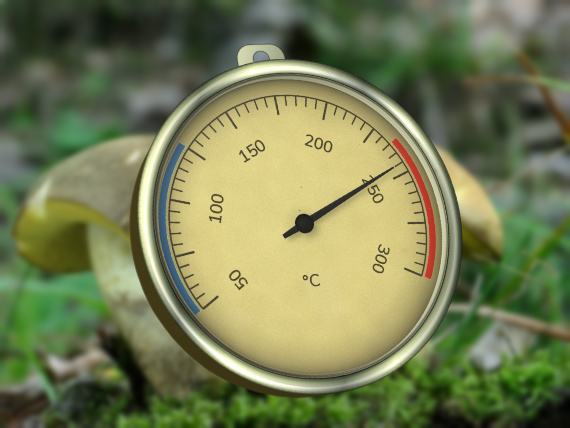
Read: 245°C
